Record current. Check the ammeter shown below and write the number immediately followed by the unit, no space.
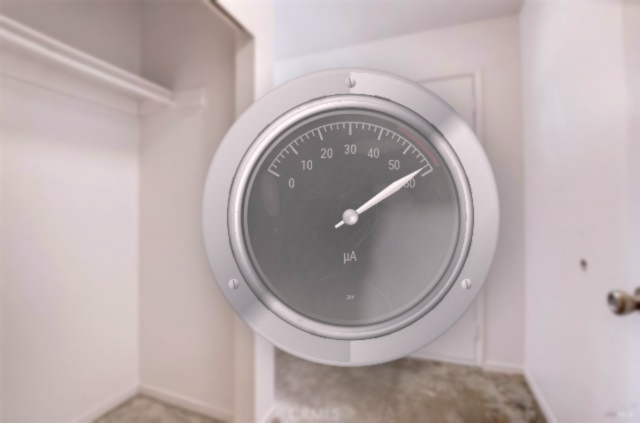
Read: 58µA
